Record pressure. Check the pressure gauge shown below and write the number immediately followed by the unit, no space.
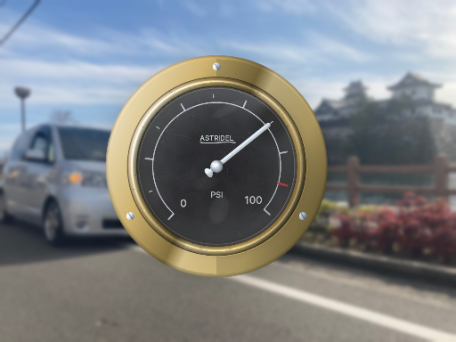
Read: 70psi
